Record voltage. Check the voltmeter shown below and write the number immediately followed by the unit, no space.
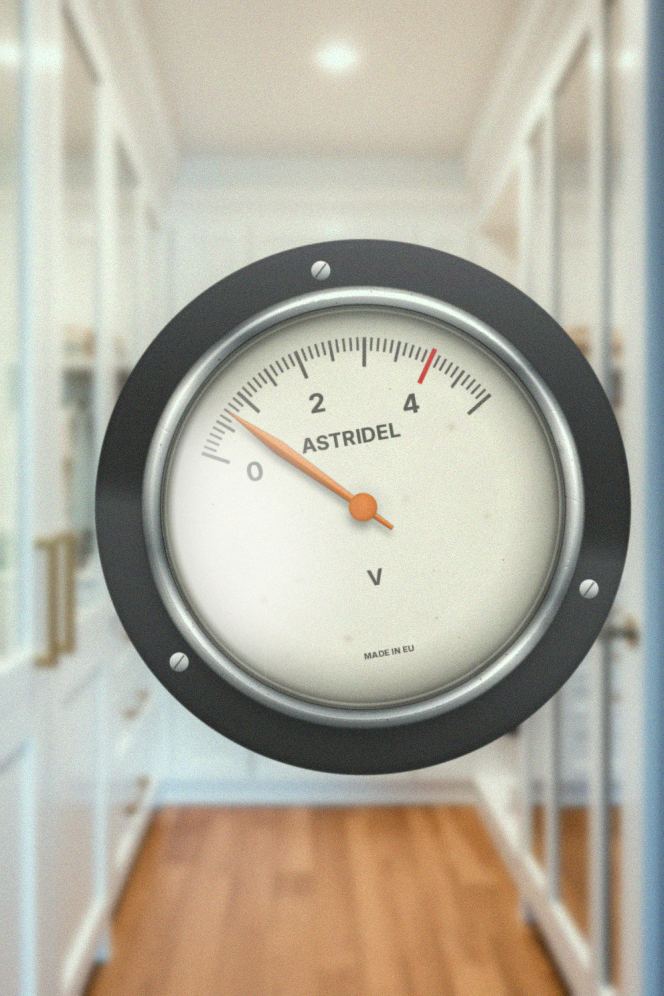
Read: 0.7V
